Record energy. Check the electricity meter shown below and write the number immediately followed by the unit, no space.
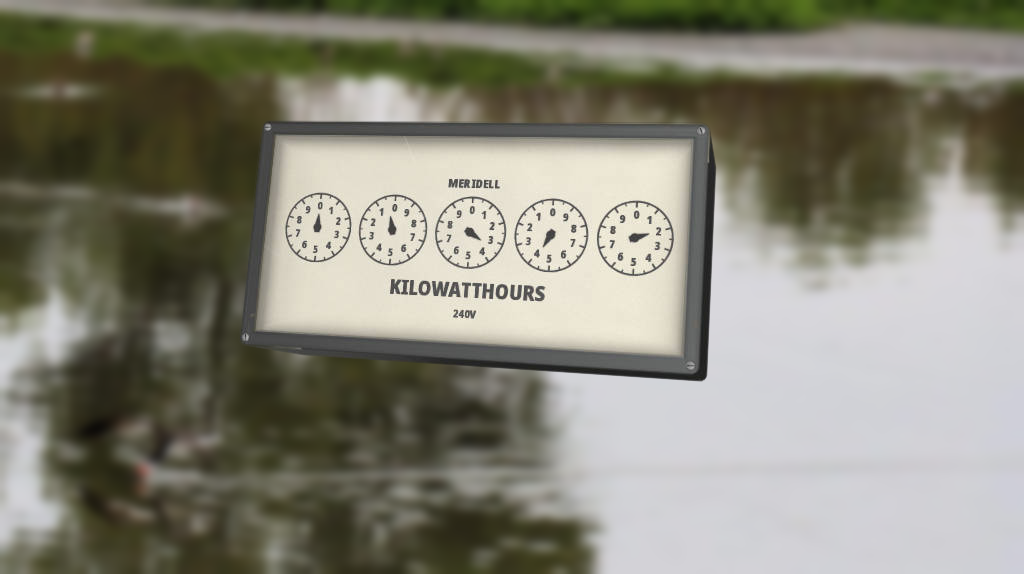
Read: 342kWh
